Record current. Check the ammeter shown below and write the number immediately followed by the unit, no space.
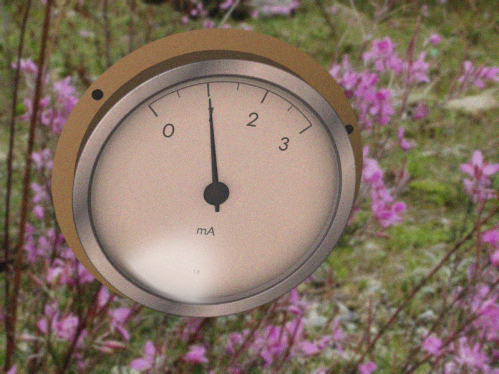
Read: 1mA
